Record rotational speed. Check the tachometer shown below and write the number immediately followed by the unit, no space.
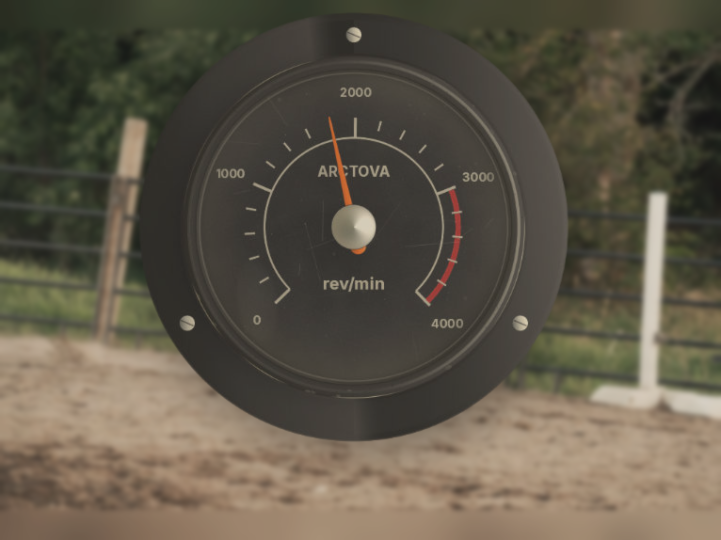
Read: 1800rpm
